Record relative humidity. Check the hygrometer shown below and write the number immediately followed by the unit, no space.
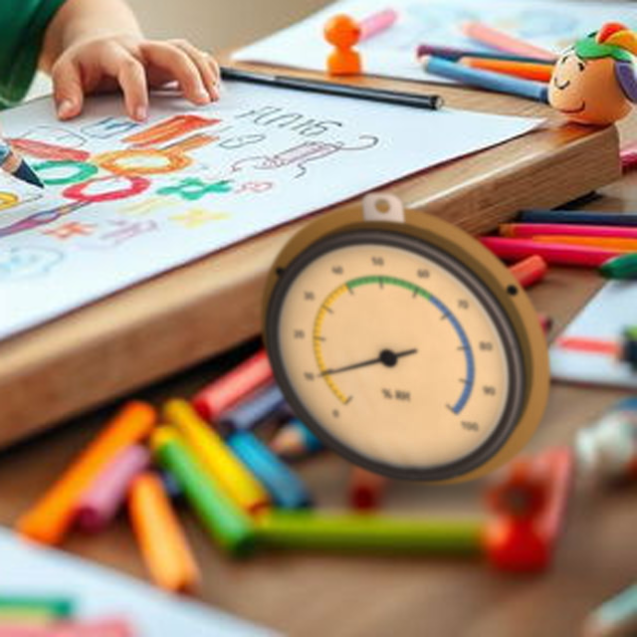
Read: 10%
